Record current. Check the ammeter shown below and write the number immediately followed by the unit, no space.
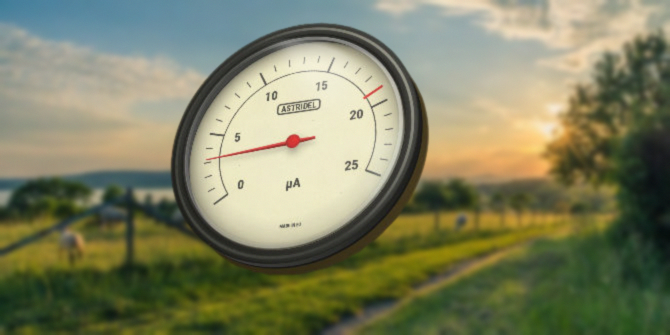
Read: 3µA
